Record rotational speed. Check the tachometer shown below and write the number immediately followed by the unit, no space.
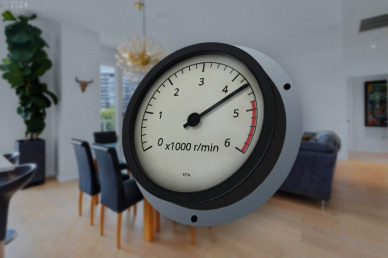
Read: 4400rpm
